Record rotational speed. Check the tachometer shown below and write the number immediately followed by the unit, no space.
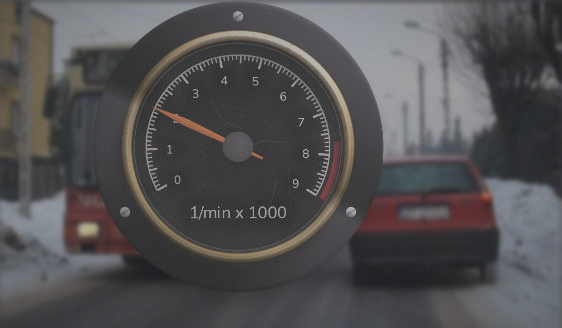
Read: 2000rpm
